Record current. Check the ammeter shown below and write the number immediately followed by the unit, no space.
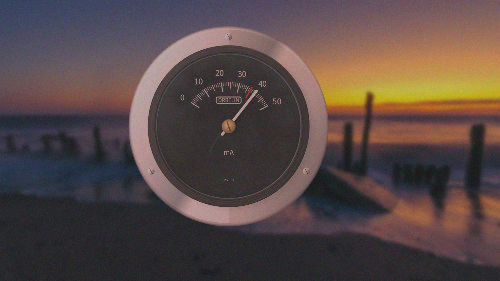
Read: 40mA
